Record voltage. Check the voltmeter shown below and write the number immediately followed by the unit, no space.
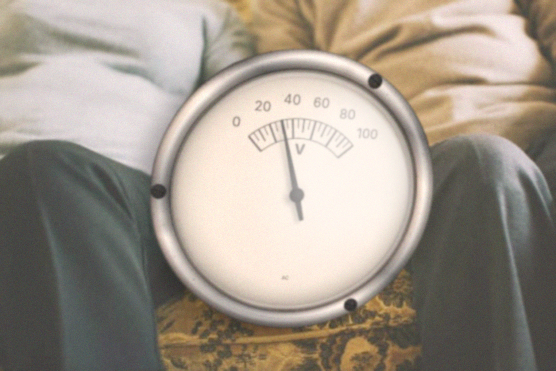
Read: 30V
